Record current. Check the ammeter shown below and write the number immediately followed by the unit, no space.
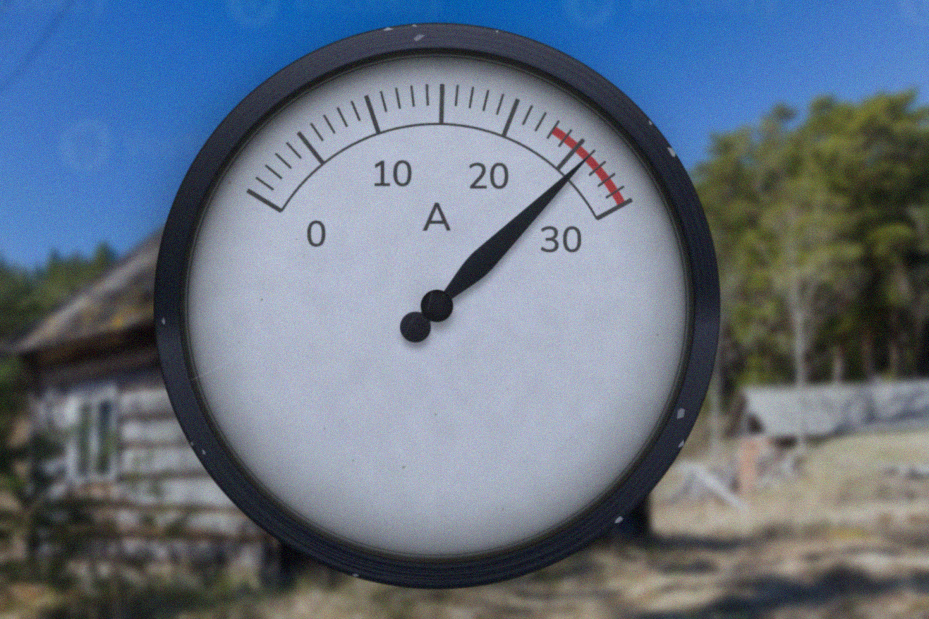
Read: 26A
